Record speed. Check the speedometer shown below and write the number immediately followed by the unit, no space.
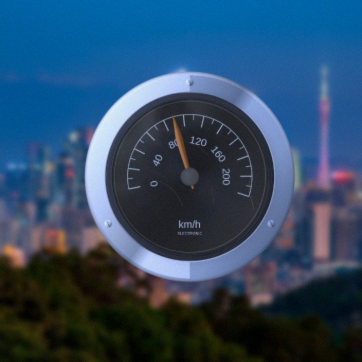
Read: 90km/h
